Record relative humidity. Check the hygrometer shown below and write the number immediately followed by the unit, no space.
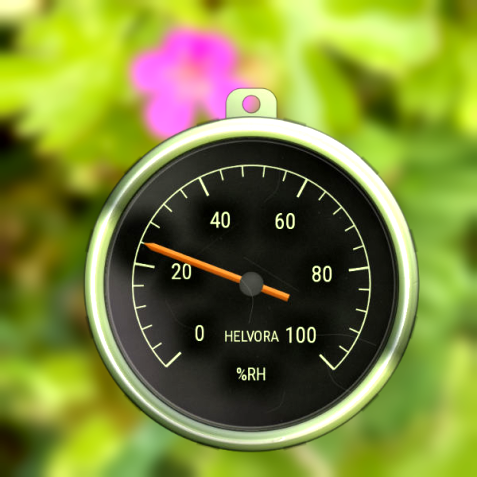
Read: 24%
